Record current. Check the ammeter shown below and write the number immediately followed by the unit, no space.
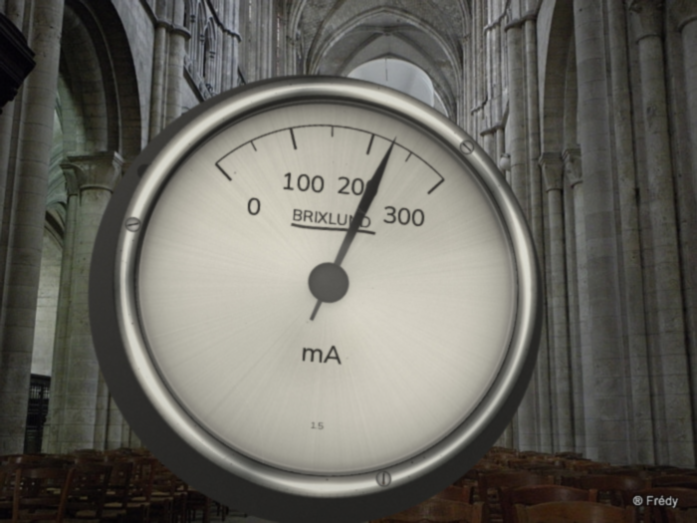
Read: 225mA
